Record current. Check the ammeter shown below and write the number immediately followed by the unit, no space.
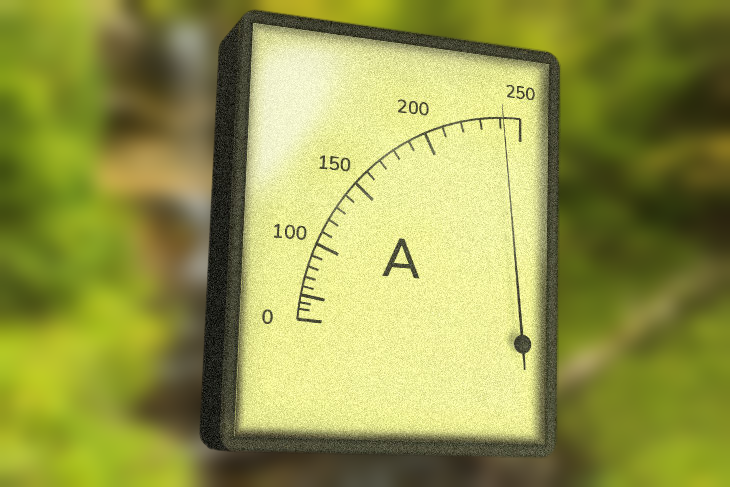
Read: 240A
